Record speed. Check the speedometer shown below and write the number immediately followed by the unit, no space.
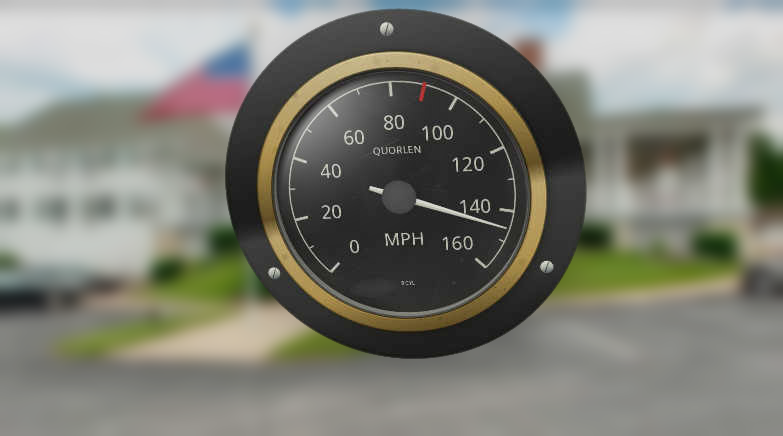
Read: 145mph
